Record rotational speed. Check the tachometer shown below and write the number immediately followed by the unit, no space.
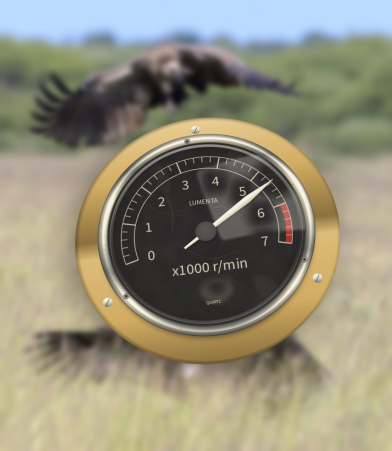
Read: 5400rpm
